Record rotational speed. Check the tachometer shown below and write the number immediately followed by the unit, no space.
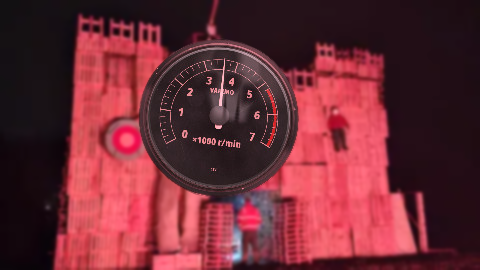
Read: 3600rpm
